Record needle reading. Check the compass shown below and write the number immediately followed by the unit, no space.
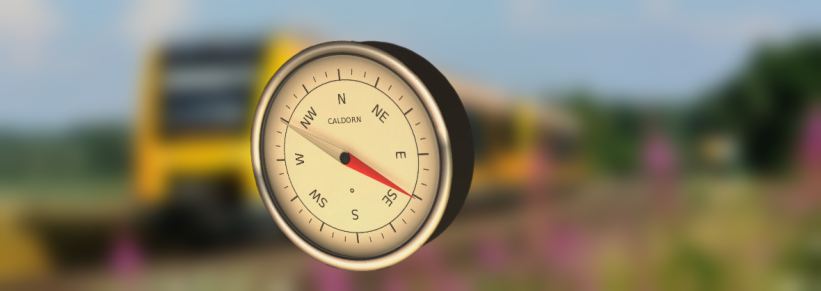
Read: 120°
